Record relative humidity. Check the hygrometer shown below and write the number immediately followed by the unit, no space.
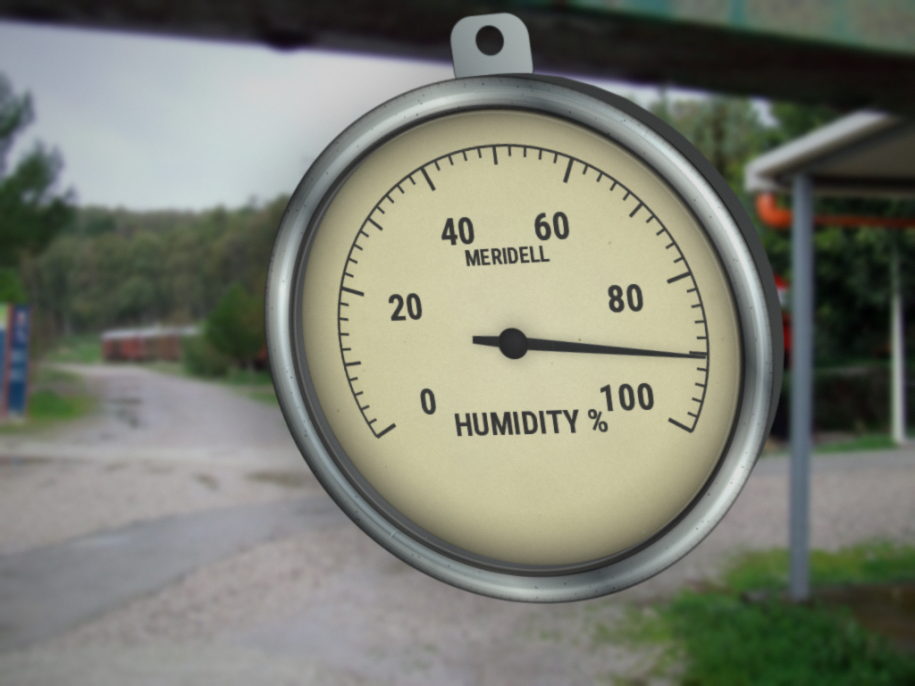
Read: 90%
